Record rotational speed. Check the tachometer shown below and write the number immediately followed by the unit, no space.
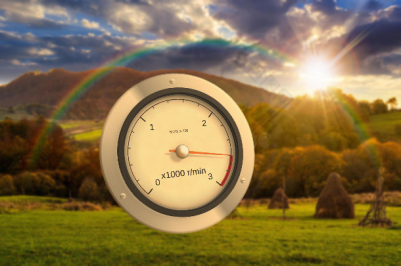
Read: 2600rpm
